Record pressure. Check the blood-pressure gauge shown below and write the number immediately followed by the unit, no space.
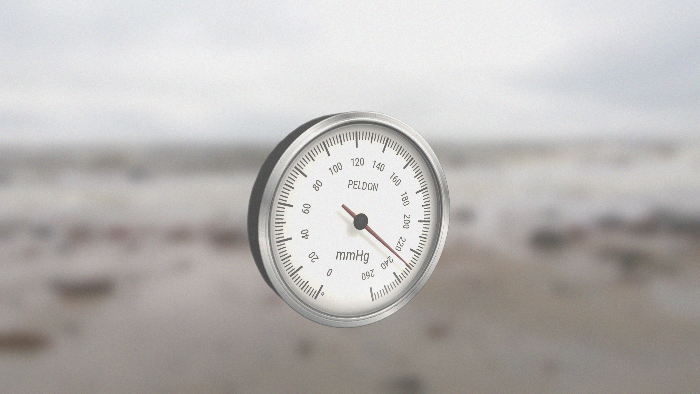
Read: 230mmHg
